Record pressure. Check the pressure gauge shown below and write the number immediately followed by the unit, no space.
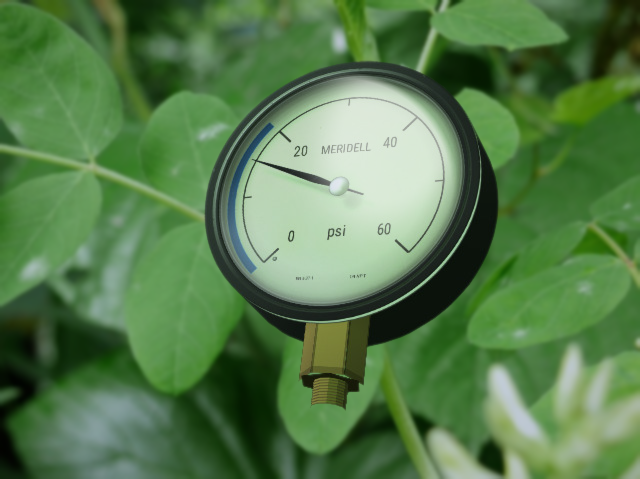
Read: 15psi
